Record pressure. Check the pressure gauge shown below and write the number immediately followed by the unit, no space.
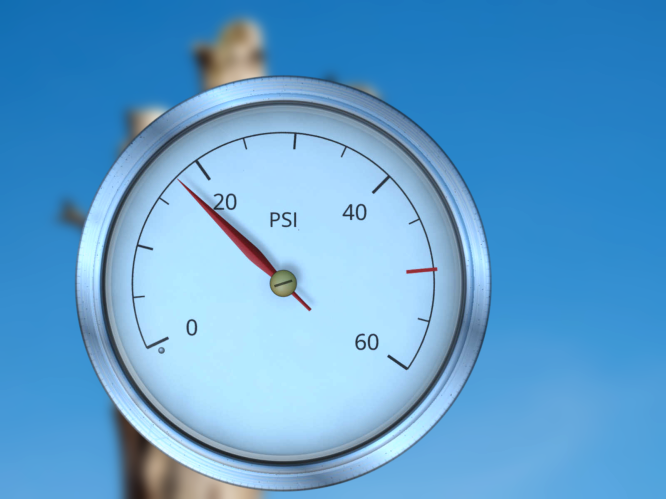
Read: 17.5psi
